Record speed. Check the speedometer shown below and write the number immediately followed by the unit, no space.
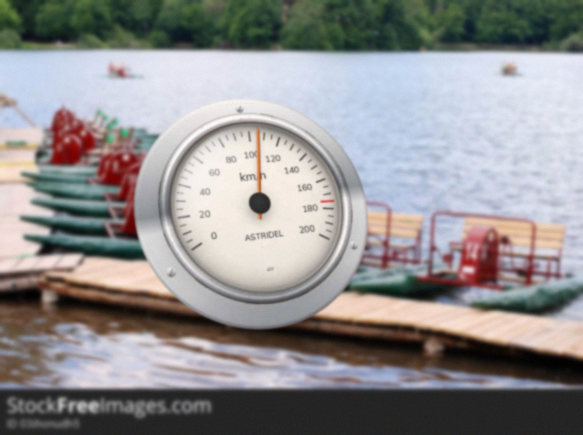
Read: 105km/h
